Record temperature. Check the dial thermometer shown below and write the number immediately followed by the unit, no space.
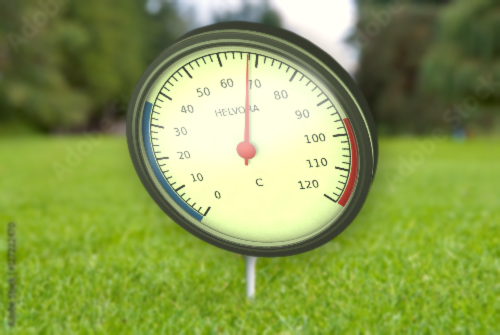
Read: 68°C
